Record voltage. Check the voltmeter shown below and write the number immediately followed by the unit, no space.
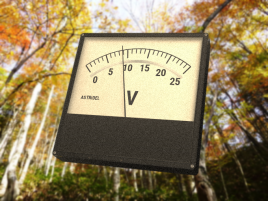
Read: 9V
